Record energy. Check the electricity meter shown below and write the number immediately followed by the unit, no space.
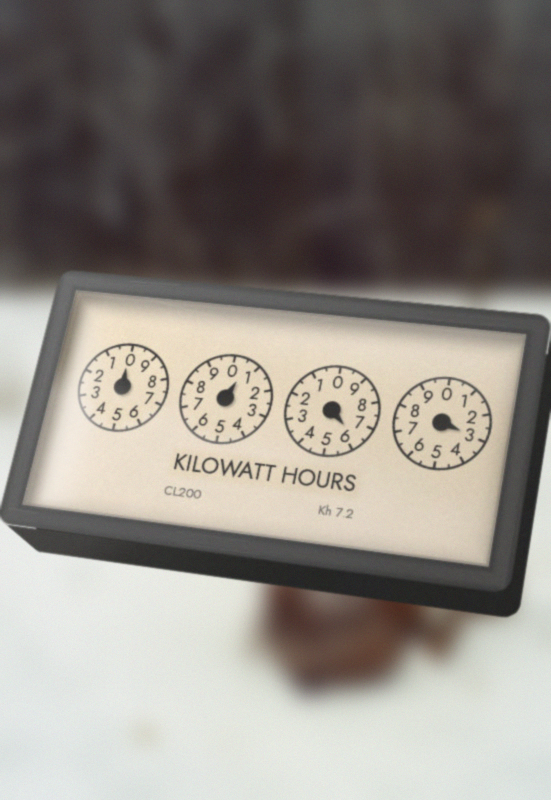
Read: 63kWh
